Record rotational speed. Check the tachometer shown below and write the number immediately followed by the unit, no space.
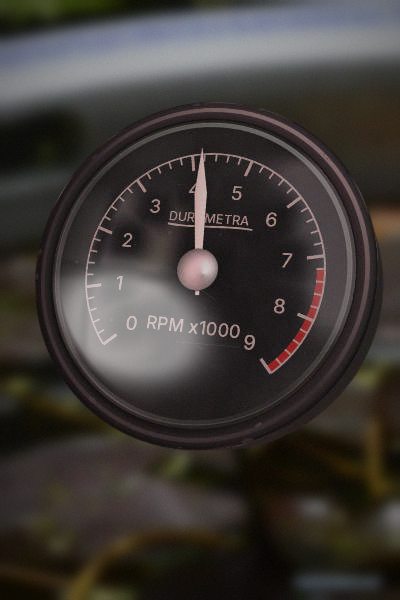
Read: 4200rpm
